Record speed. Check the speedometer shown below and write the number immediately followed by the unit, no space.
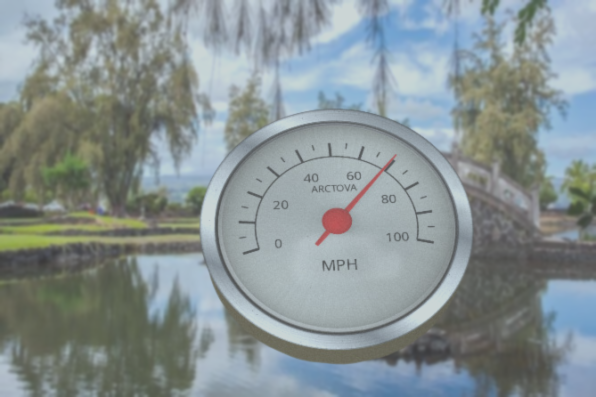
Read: 70mph
